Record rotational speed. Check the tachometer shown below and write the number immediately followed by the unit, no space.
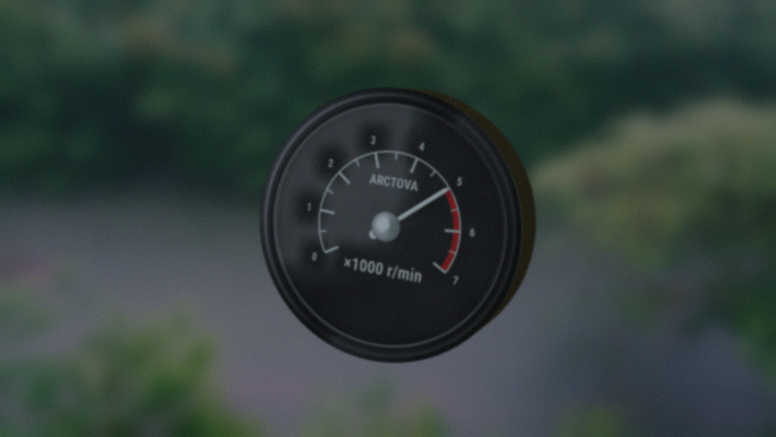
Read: 5000rpm
